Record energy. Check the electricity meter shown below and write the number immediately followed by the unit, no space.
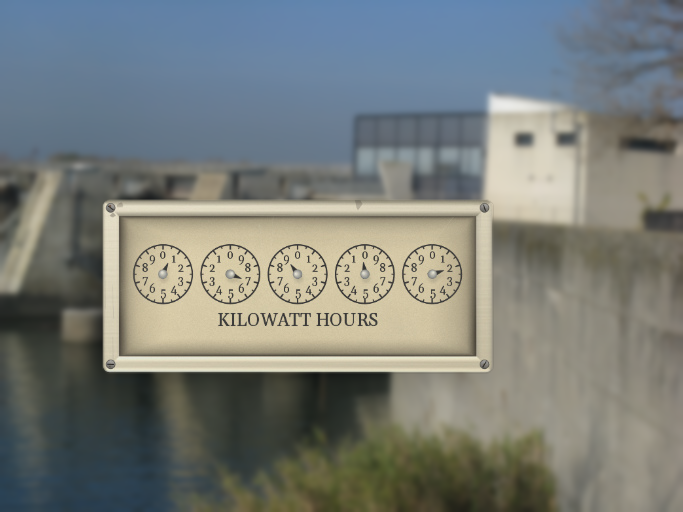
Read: 6902kWh
